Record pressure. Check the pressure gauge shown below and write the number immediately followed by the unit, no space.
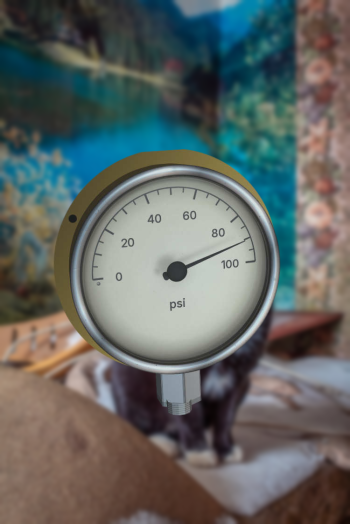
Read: 90psi
